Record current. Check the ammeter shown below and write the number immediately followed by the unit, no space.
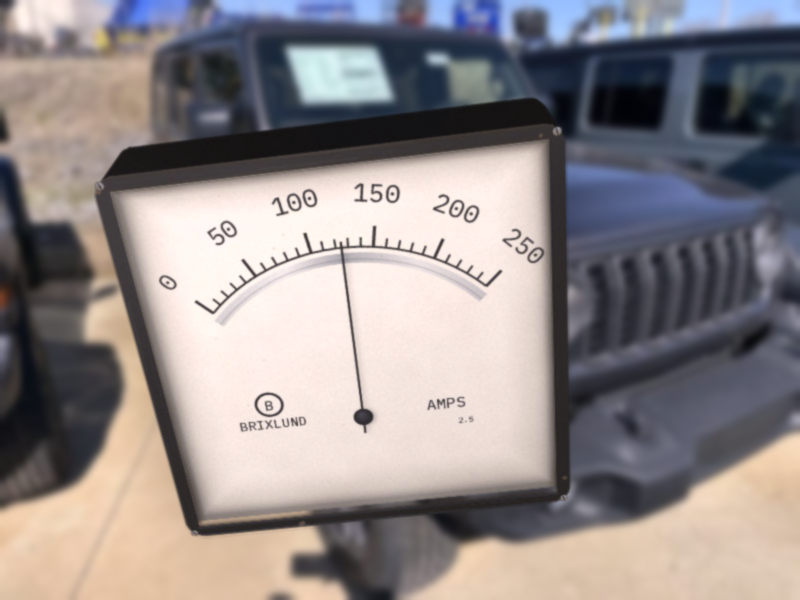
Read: 125A
